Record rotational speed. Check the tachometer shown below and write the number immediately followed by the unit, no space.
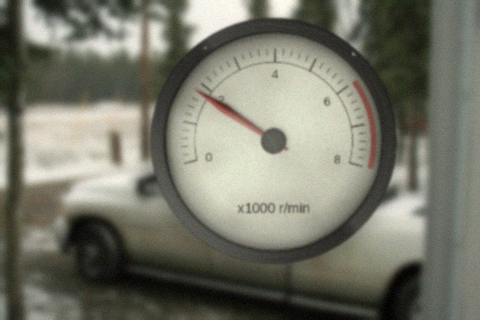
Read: 1800rpm
